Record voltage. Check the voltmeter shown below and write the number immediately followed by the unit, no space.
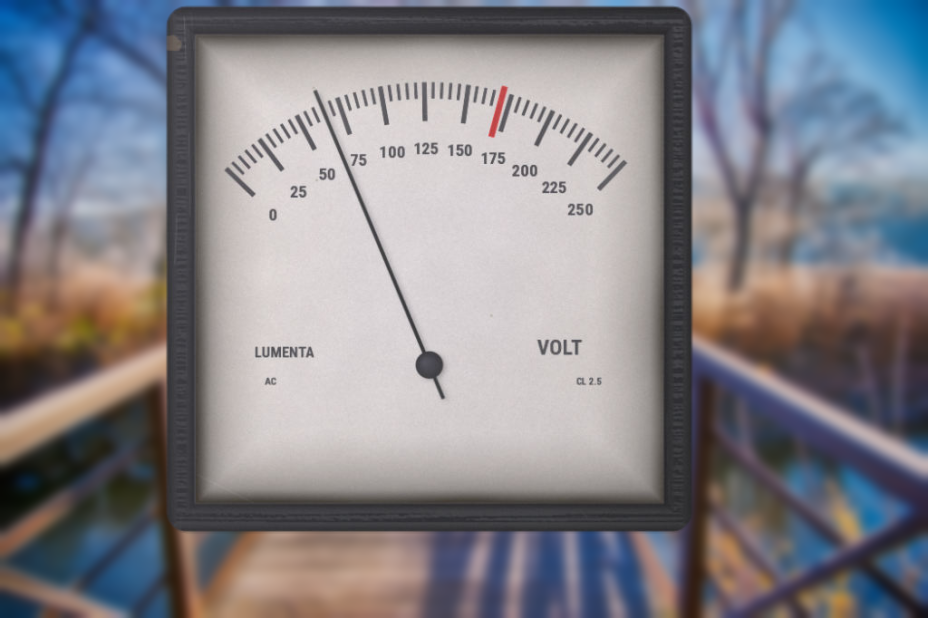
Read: 65V
